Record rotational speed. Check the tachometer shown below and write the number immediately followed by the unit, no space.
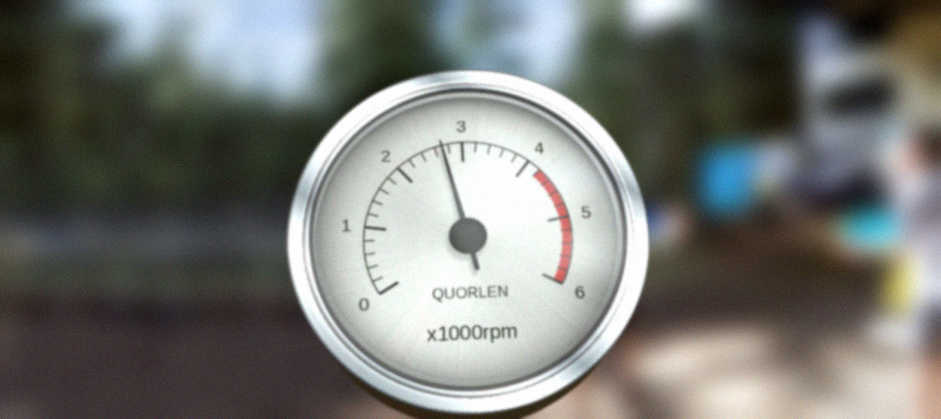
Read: 2700rpm
